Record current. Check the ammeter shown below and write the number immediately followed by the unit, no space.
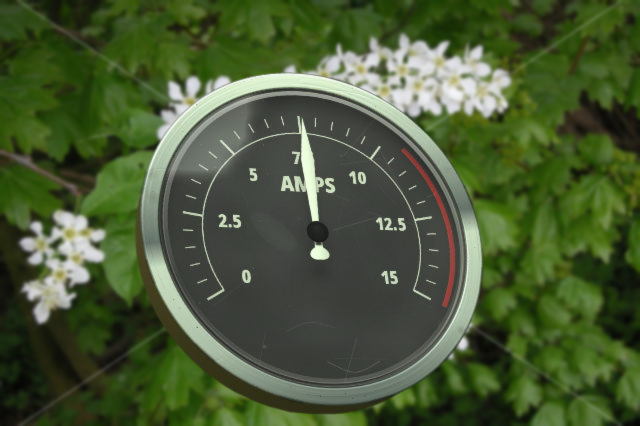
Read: 7.5A
